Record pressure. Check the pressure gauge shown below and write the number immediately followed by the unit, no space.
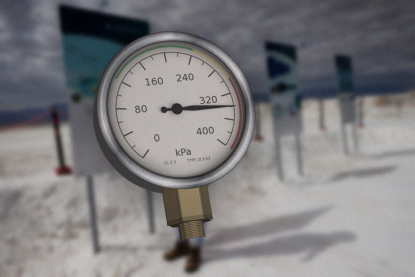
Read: 340kPa
